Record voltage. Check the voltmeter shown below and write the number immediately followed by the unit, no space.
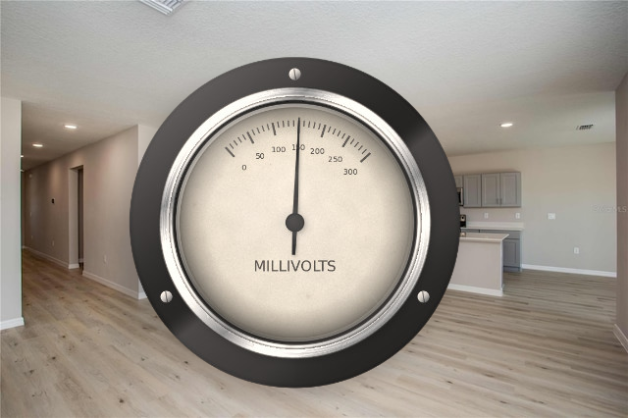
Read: 150mV
